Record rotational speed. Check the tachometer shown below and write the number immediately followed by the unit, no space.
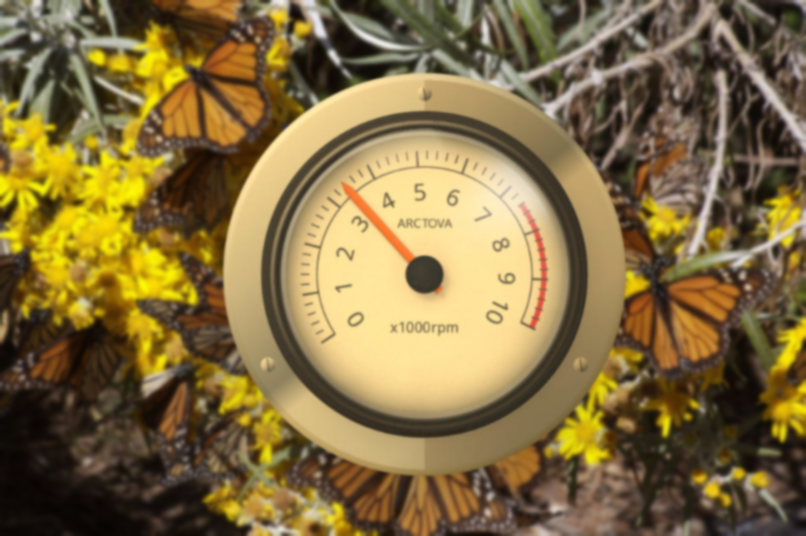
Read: 3400rpm
